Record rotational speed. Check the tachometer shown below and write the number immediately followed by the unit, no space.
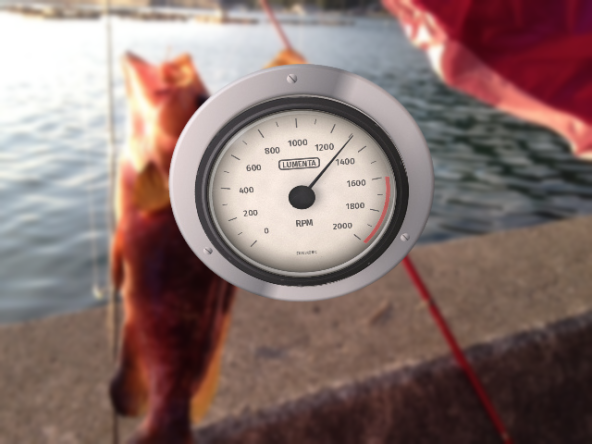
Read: 1300rpm
